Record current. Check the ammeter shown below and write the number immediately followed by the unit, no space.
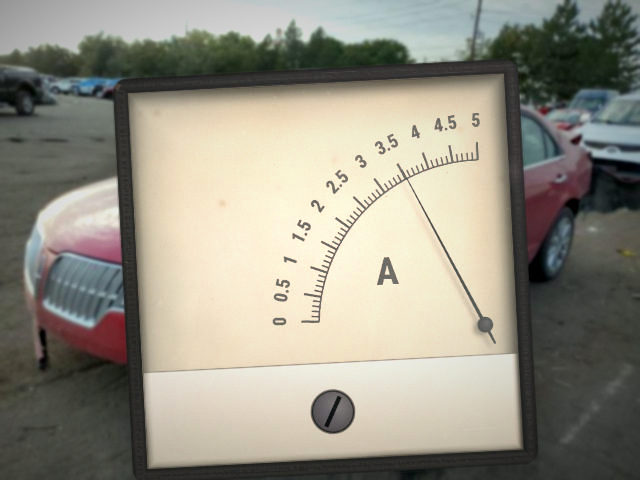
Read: 3.5A
